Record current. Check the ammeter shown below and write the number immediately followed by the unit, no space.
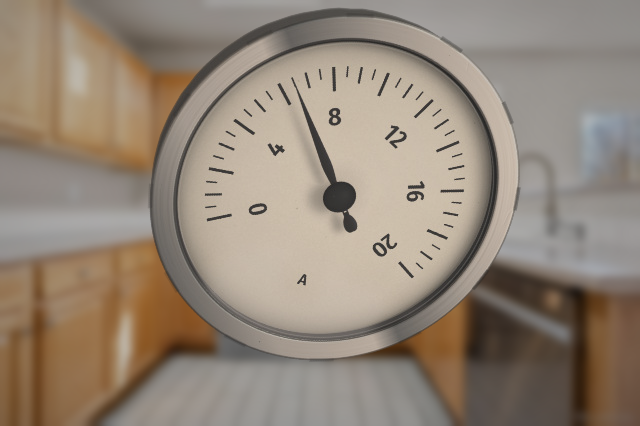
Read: 6.5A
